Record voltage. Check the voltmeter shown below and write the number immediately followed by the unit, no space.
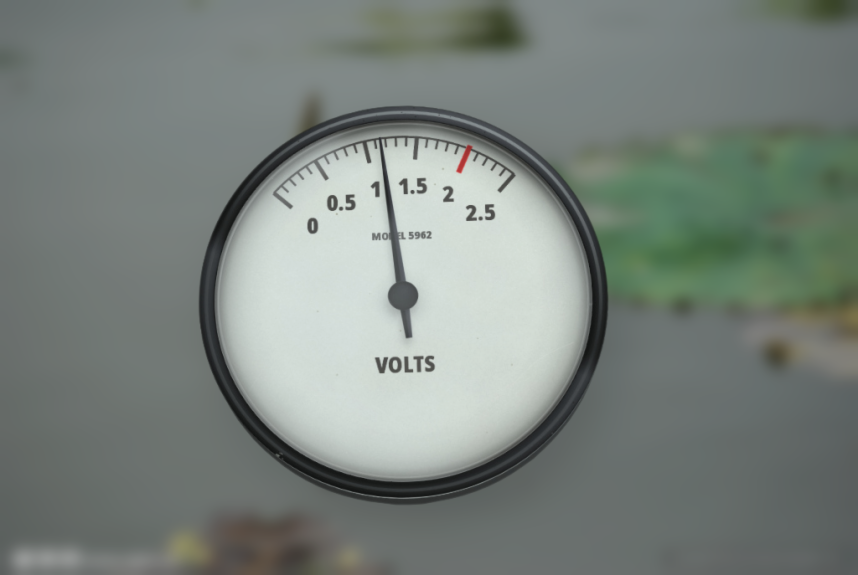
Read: 1.15V
